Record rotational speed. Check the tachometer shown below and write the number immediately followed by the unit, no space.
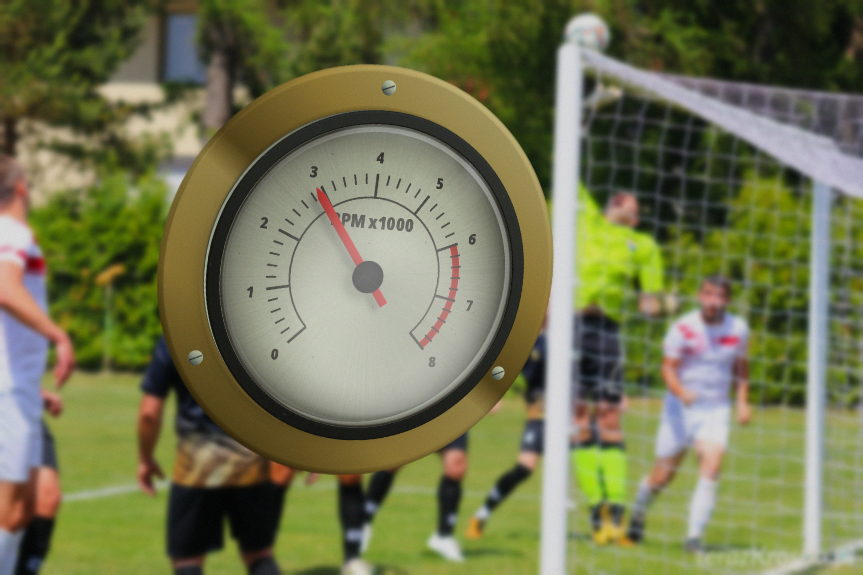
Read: 2900rpm
